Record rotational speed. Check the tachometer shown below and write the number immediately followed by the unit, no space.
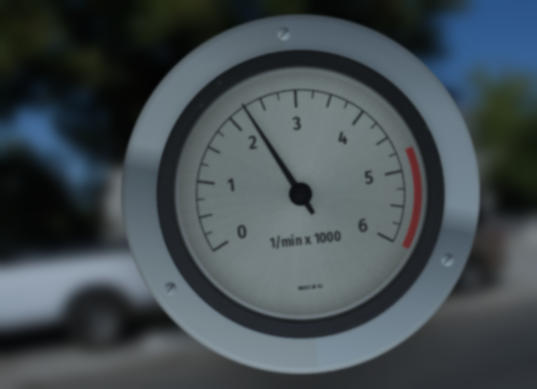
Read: 2250rpm
